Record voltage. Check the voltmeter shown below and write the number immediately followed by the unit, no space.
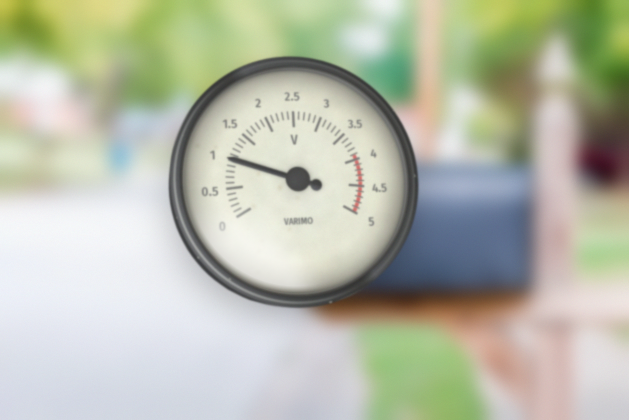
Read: 1V
